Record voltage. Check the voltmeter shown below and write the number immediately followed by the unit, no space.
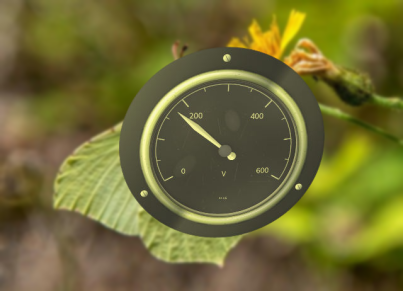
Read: 175V
